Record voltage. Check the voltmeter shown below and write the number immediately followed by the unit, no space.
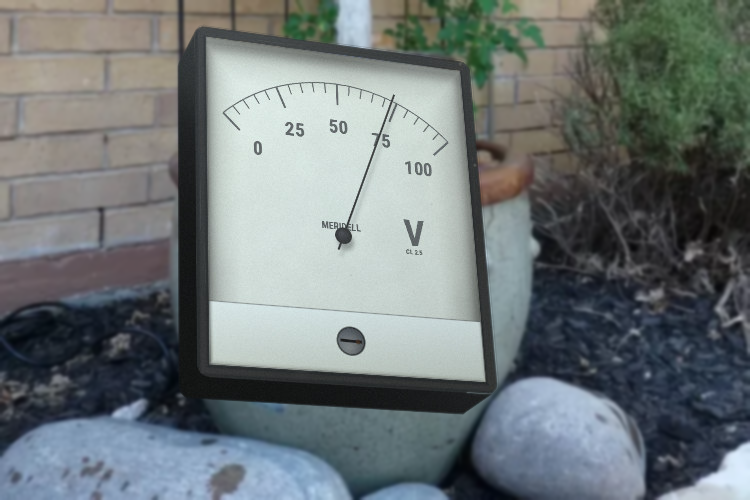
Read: 72.5V
